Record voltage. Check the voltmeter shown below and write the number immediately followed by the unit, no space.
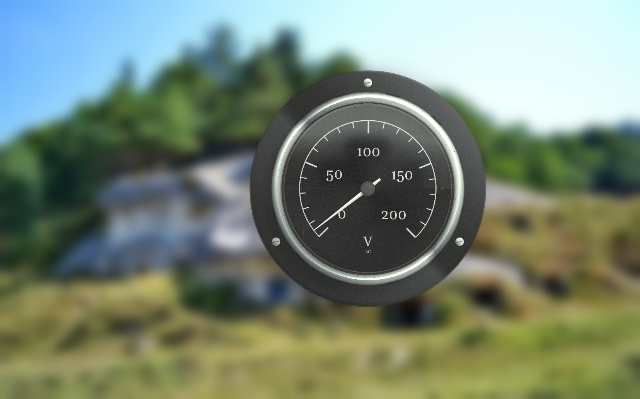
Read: 5V
